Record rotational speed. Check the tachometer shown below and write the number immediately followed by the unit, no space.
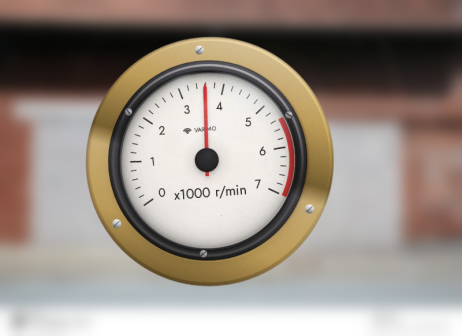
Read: 3600rpm
